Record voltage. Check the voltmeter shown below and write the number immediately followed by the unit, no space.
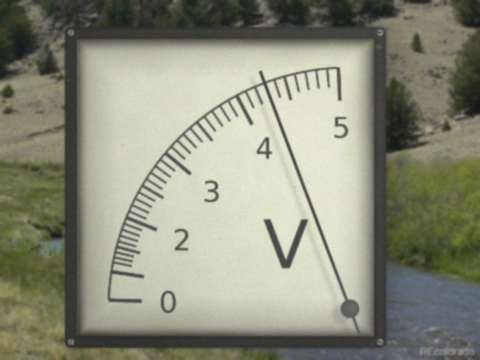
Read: 4.3V
